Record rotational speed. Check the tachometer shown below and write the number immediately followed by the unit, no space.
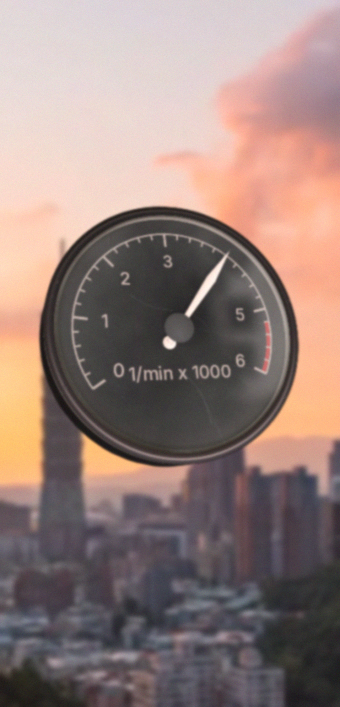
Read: 4000rpm
